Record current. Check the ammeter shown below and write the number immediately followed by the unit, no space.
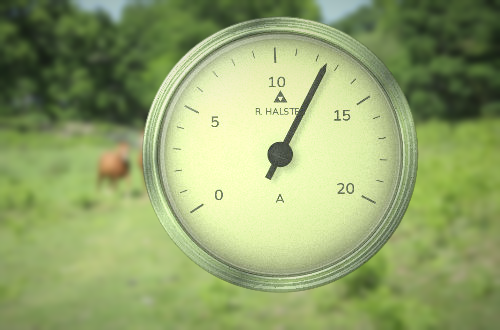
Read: 12.5A
